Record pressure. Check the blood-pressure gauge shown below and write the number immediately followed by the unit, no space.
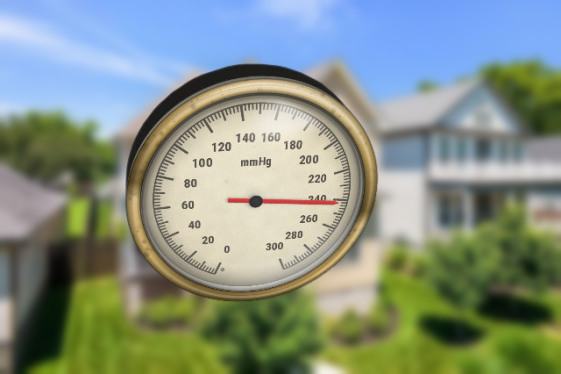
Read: 240mmHg
